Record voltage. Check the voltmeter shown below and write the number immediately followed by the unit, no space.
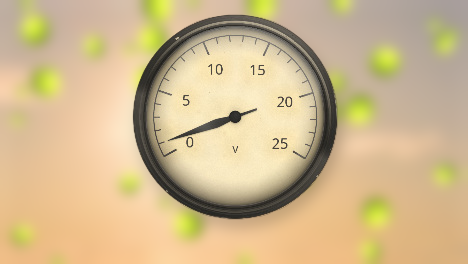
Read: 1V
